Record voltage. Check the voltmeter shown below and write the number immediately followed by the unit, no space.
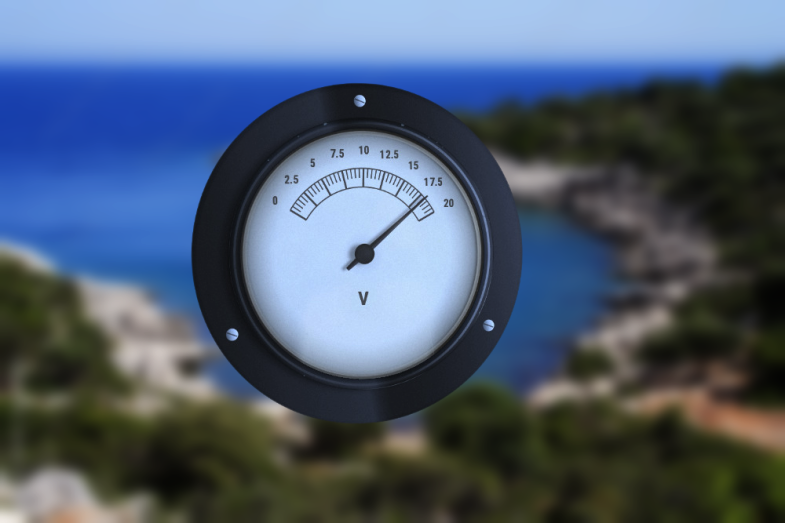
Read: 18V
